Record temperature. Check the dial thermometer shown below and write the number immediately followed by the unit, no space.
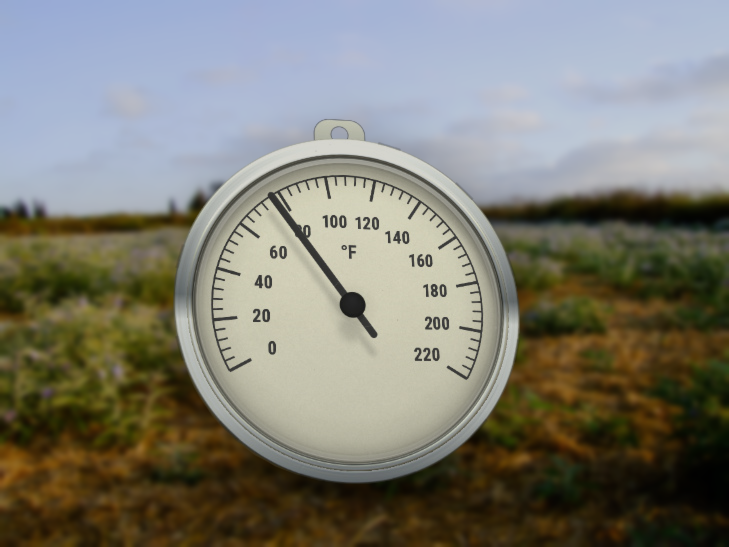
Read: 76°F
